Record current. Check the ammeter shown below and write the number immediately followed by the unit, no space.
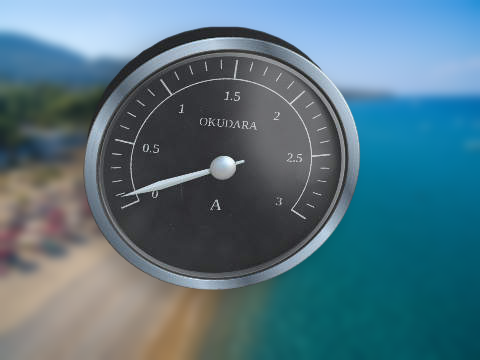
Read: 0.1A
